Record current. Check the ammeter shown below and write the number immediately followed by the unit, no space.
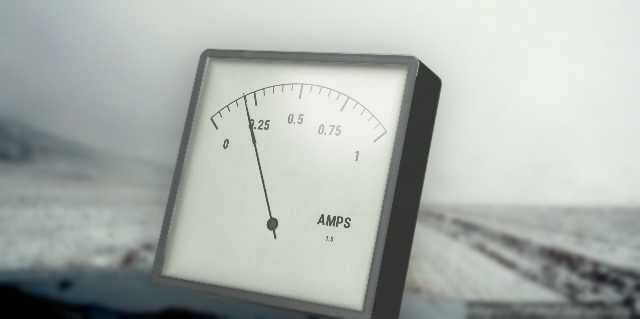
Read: 0.2A
